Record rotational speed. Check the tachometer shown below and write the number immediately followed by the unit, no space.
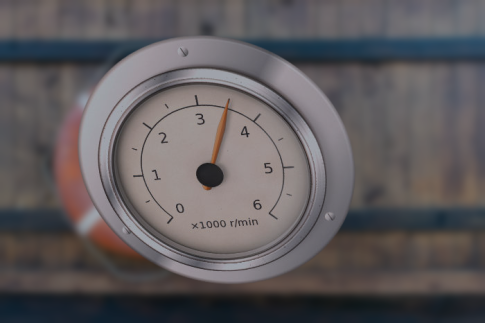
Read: 3500rpm
